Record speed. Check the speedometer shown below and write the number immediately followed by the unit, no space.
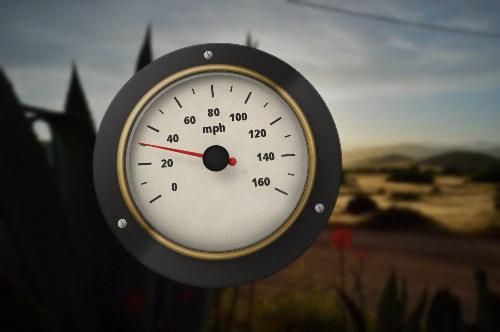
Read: 30mph
